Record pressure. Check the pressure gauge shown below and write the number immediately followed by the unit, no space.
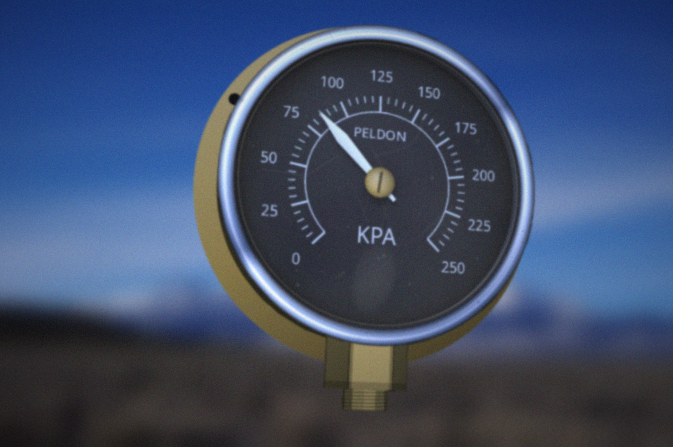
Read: 85kPa
